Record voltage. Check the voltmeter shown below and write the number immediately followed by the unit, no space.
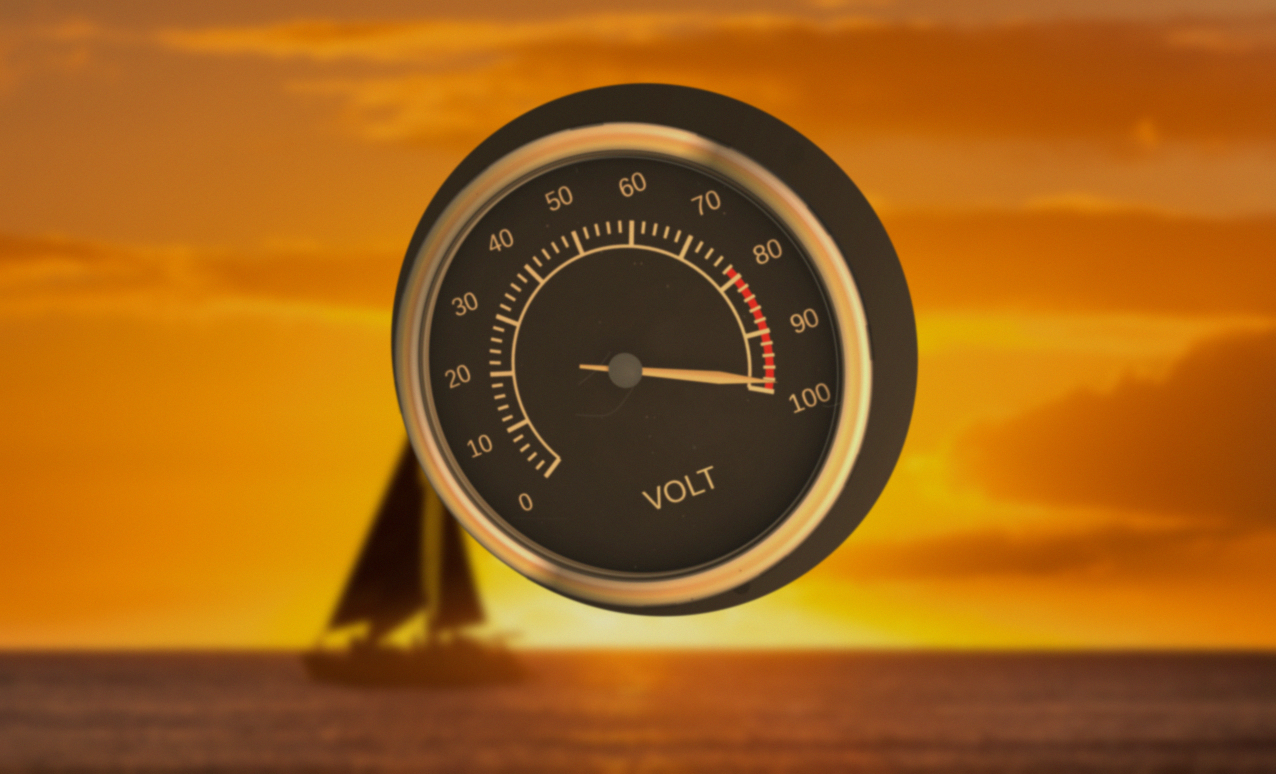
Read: 98V
